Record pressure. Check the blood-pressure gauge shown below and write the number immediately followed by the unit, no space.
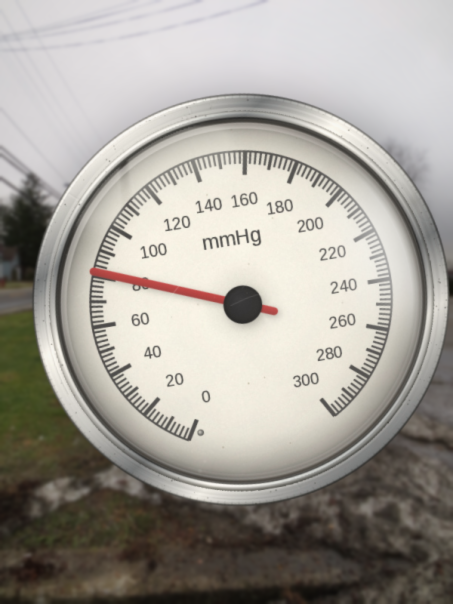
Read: 82mmHg
